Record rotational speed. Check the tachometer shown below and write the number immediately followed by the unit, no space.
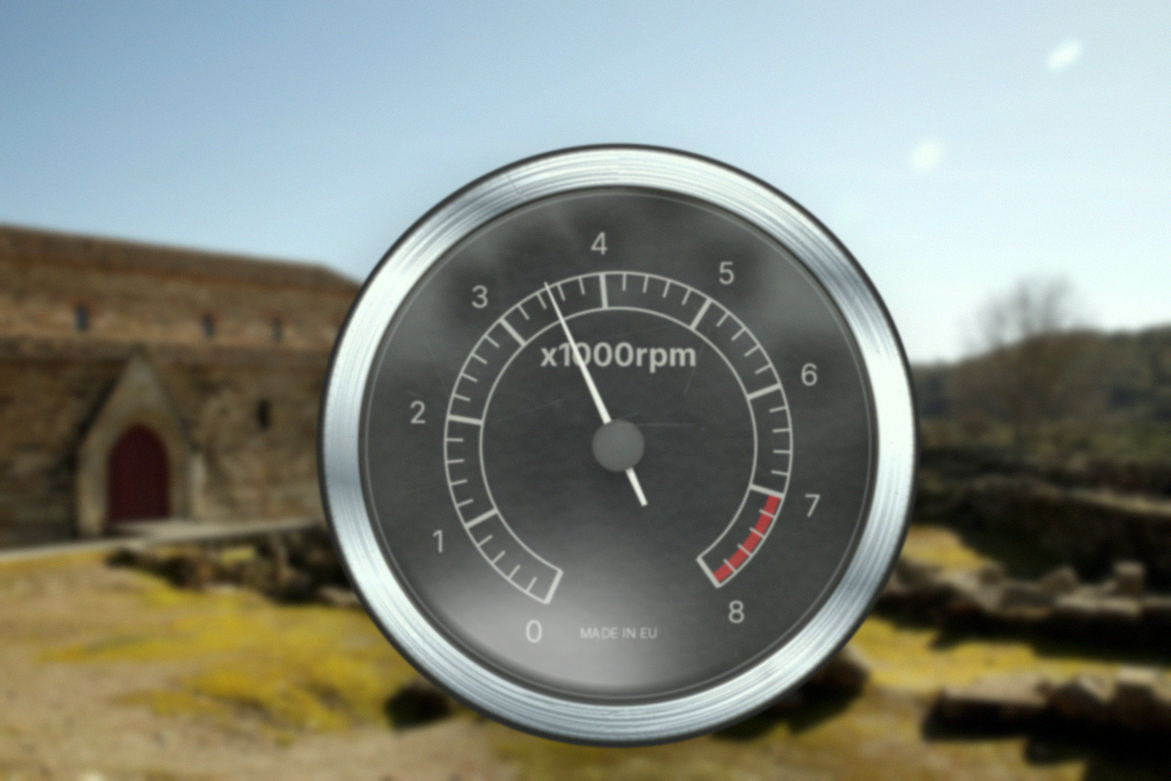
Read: 3500rpm
